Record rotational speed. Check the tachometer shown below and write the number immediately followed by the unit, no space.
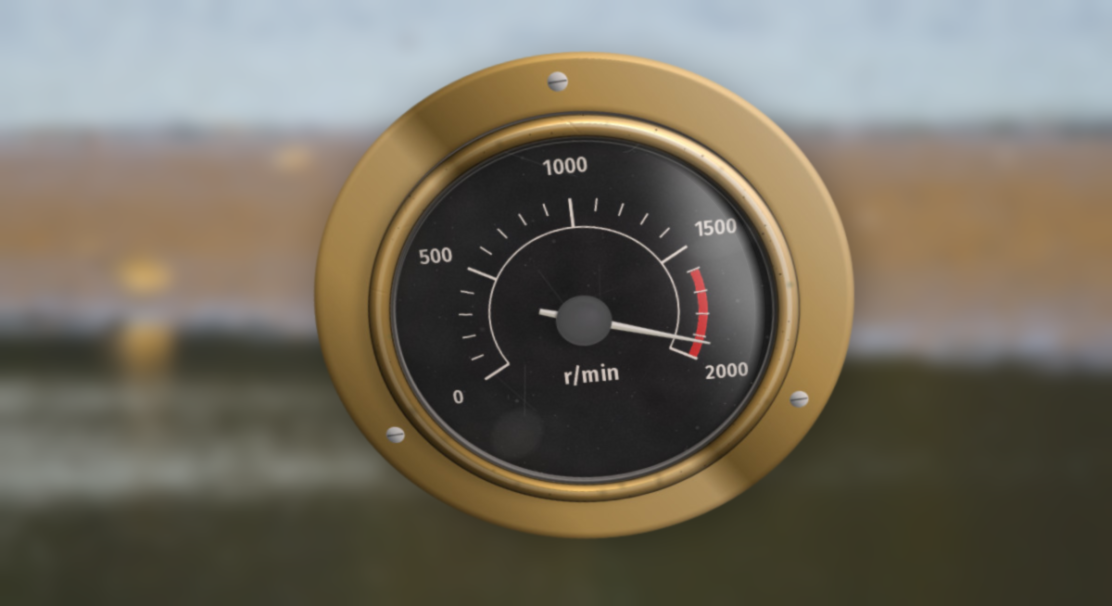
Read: 1900rpm
